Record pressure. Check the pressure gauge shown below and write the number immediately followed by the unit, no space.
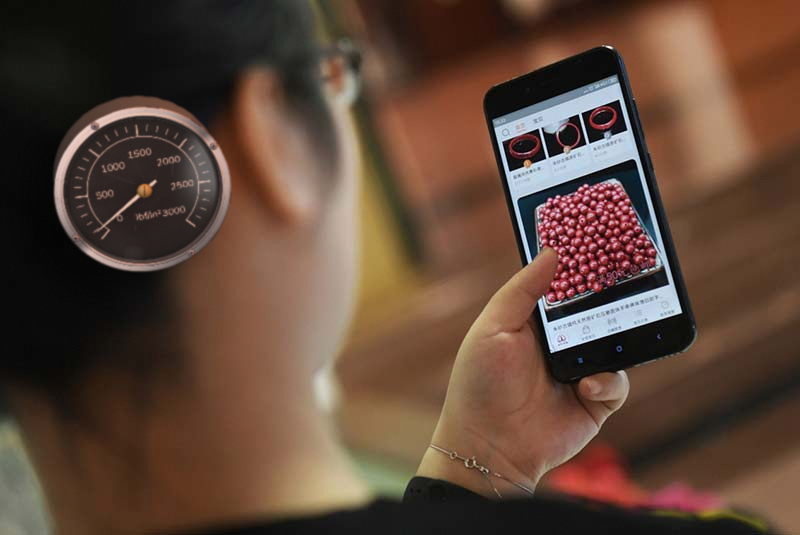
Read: 100psi
